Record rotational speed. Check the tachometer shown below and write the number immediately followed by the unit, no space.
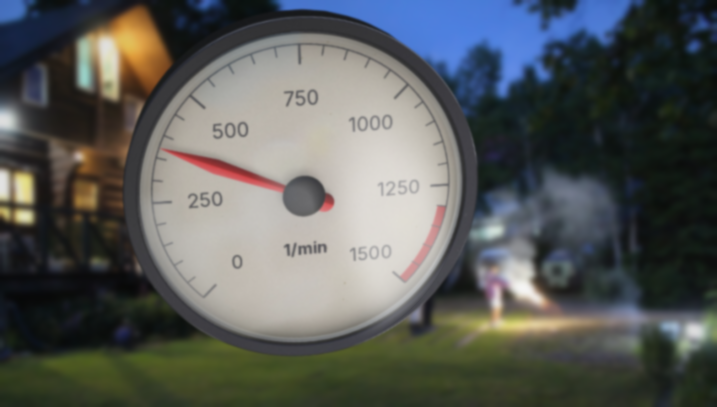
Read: 375rpm
